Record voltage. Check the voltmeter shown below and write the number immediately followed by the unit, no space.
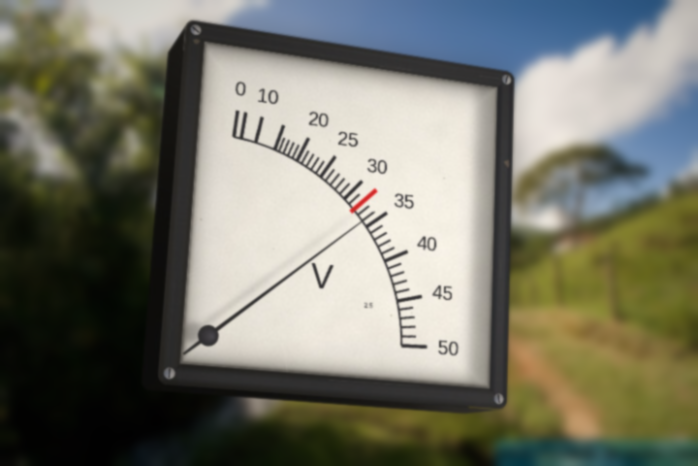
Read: 34V
